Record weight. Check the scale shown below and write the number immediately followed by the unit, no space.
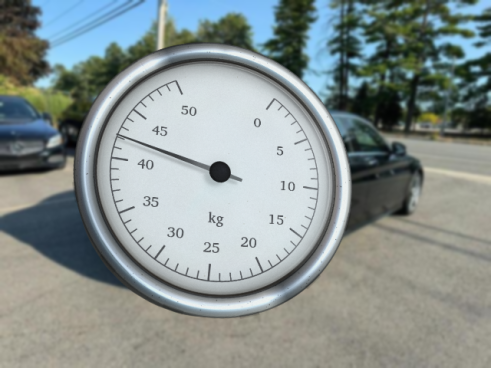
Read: 42kg
